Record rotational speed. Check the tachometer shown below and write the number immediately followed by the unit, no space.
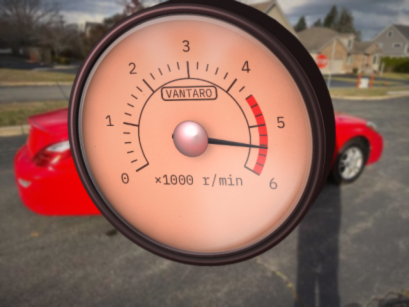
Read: 5400rpm
